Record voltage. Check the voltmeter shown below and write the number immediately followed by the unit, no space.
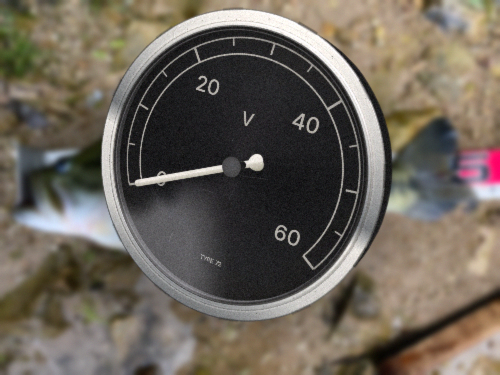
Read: 0V
